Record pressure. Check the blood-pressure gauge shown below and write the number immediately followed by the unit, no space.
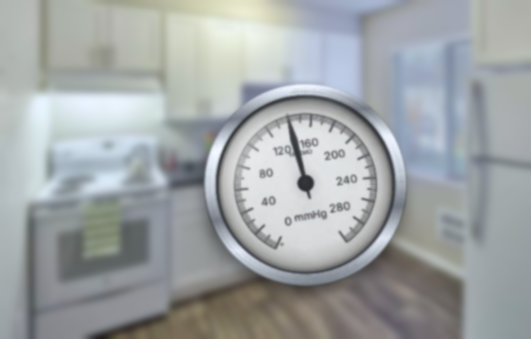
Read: 140mmHg
